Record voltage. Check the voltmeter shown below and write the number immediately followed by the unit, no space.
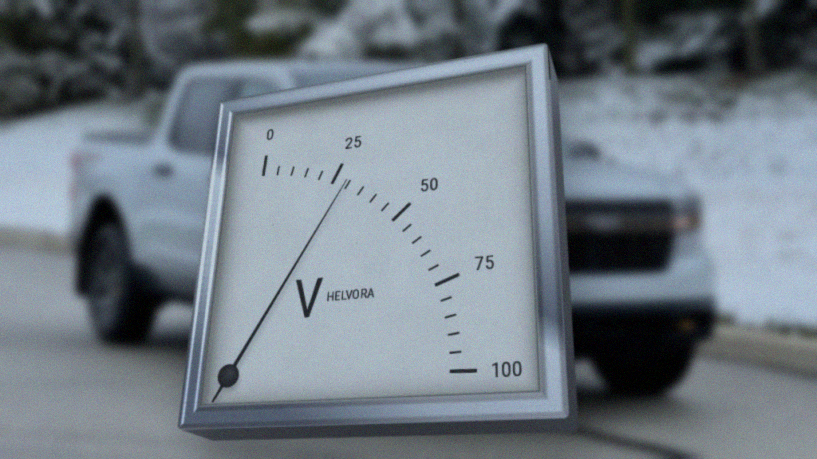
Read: 30V
